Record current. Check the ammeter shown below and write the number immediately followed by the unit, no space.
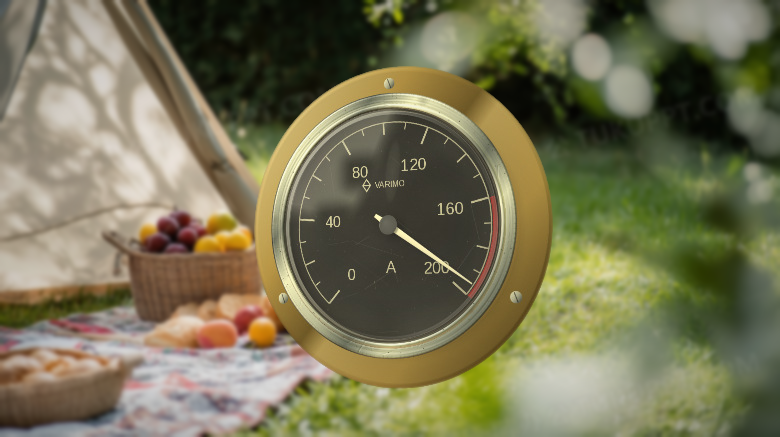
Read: 195A
